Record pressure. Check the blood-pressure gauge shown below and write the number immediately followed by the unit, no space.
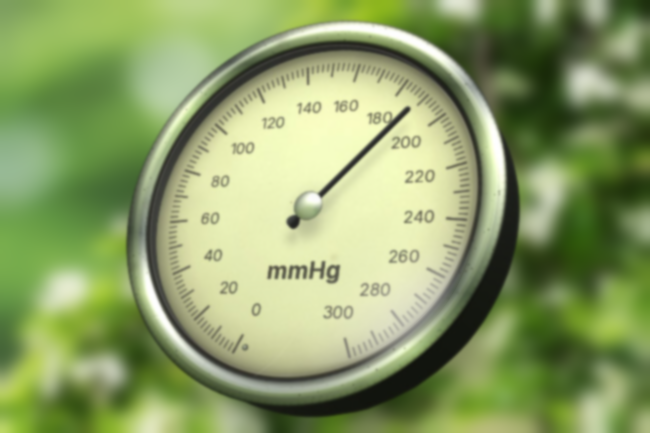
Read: 190mmHg
